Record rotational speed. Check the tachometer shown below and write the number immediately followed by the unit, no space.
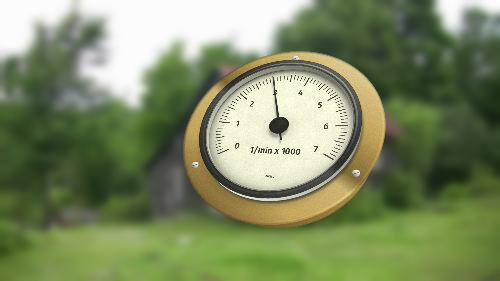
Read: 3000rpm
